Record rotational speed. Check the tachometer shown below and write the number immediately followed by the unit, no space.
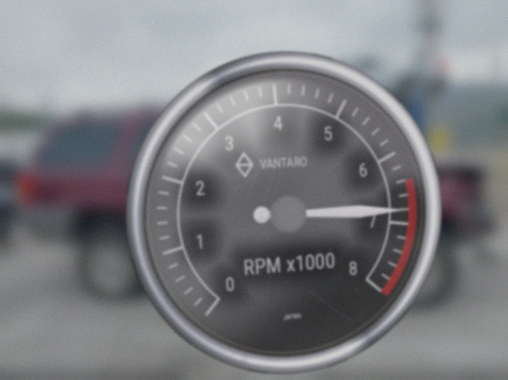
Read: 6800rpm
